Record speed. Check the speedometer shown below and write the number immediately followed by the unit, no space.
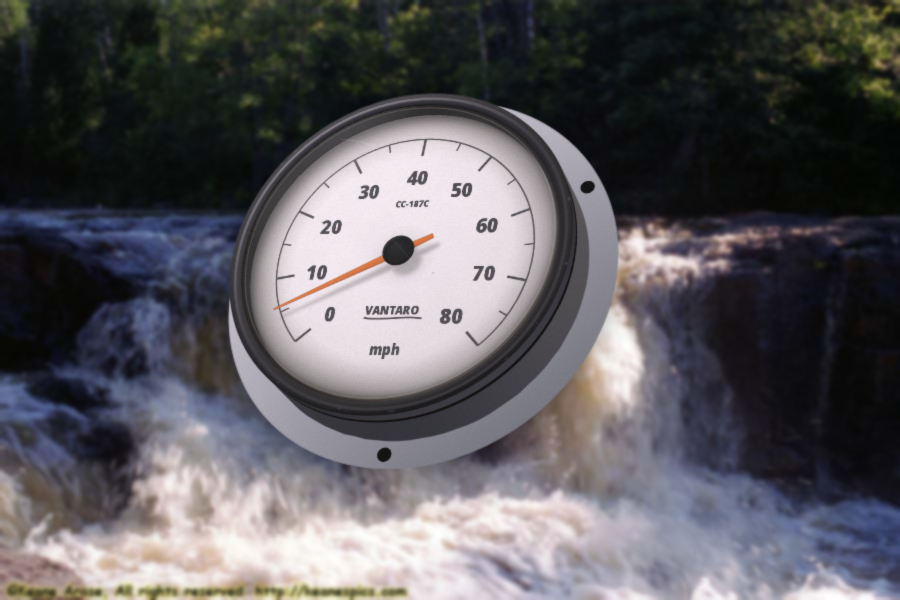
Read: 5mph
